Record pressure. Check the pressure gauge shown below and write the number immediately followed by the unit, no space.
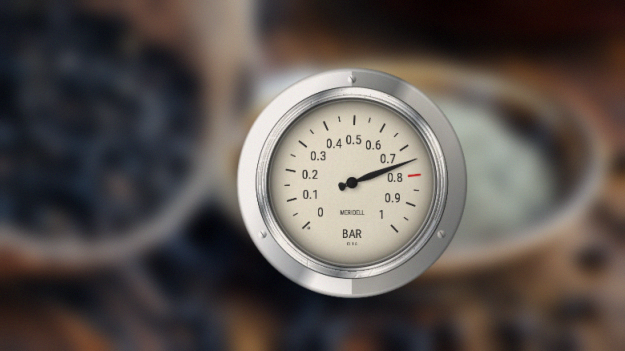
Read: 0.75bar
